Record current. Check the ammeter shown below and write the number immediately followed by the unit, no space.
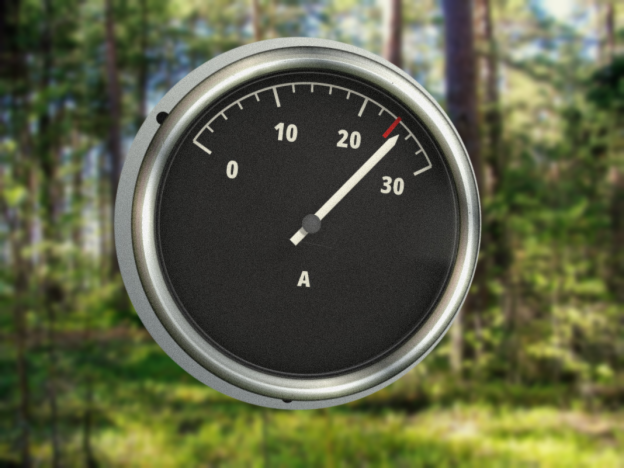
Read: 25A
